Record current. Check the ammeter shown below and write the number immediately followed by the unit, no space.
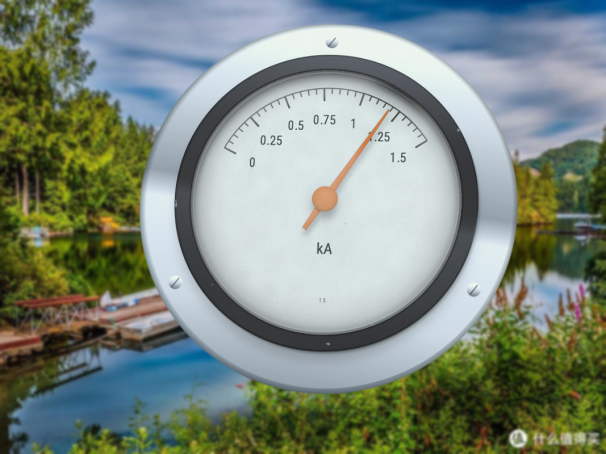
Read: 1.2kA
